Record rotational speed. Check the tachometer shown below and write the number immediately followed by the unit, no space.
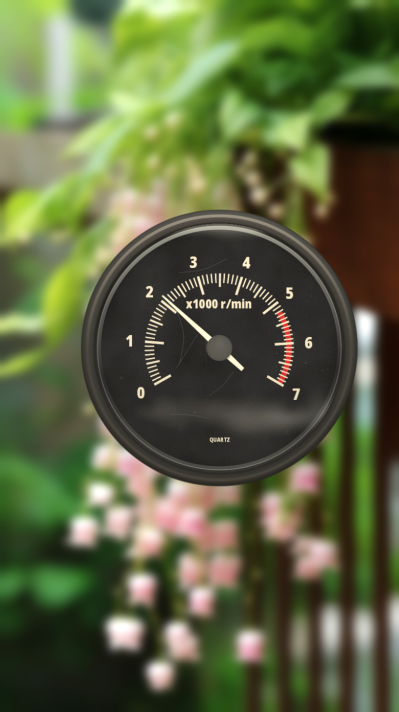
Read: 2100rpm
